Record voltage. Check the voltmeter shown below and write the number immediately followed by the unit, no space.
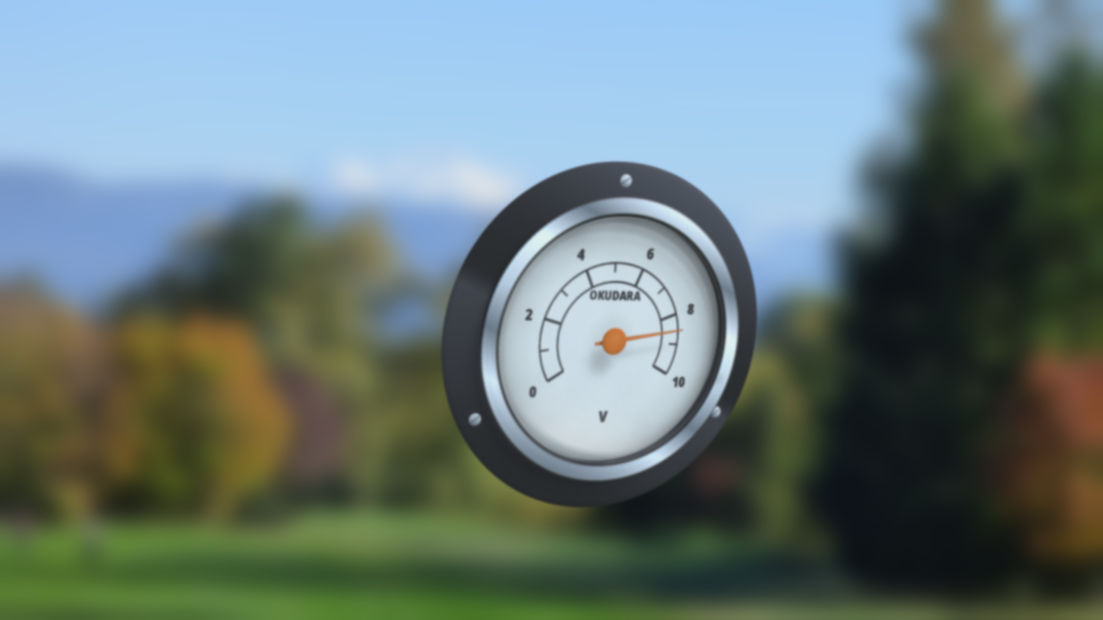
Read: 8.5V
